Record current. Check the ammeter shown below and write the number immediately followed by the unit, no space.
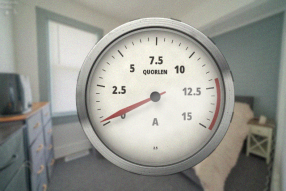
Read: 0.25A
